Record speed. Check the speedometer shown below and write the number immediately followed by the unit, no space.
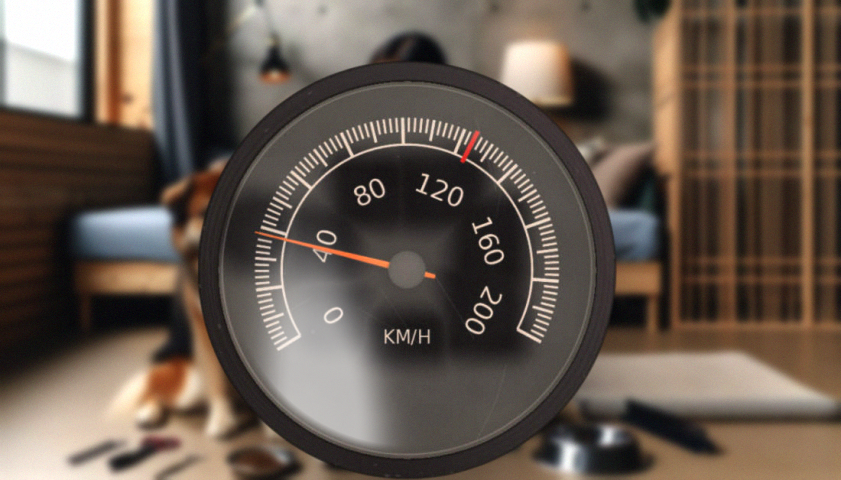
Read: 38km/h
